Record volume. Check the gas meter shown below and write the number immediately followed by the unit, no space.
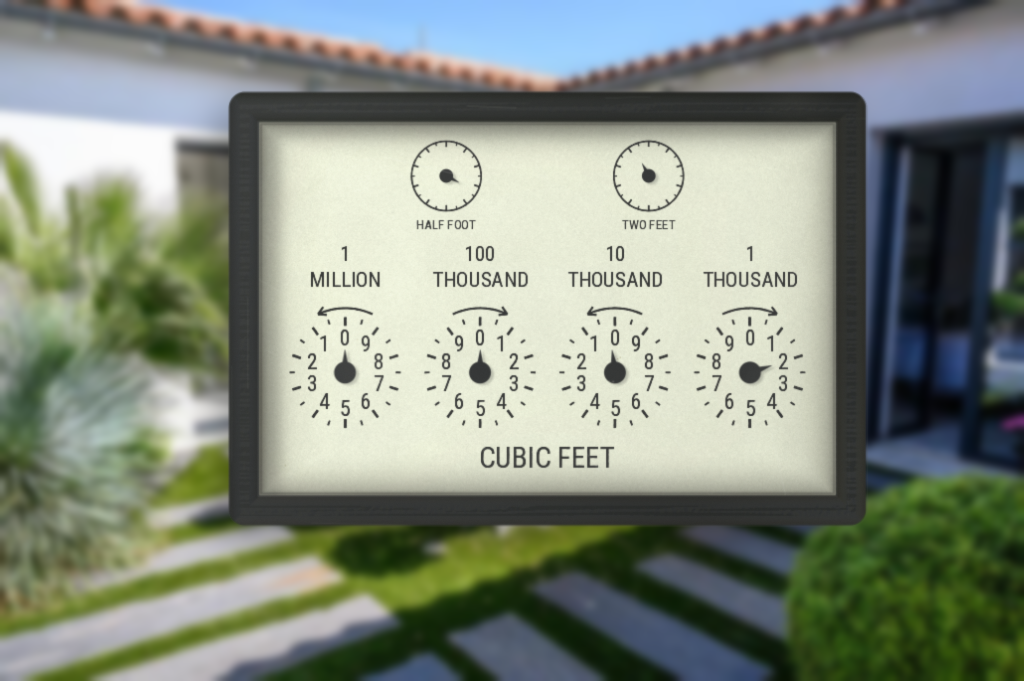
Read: 200ft³
